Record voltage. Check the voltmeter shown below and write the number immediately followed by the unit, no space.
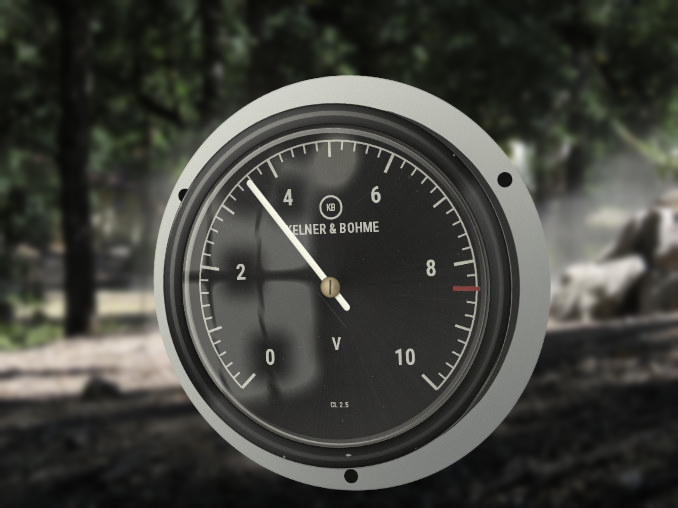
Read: 3.6V
